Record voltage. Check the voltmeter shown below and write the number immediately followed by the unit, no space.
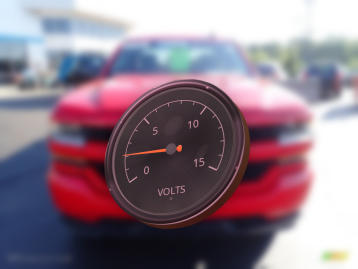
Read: 2V
